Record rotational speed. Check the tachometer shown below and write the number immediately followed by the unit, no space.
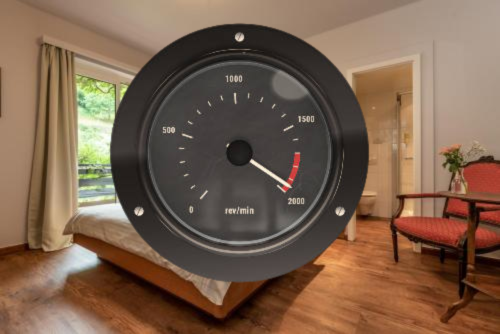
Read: 1950rpm
